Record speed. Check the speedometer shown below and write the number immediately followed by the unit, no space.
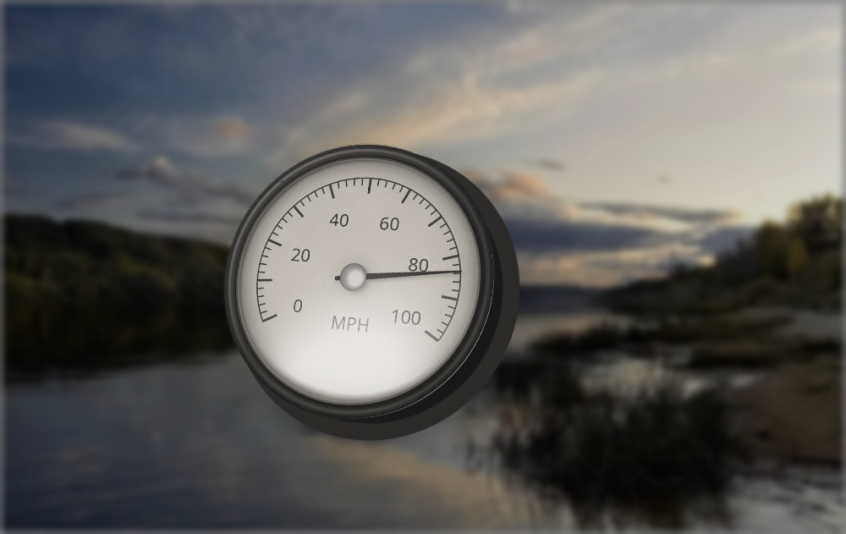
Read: 84mph
